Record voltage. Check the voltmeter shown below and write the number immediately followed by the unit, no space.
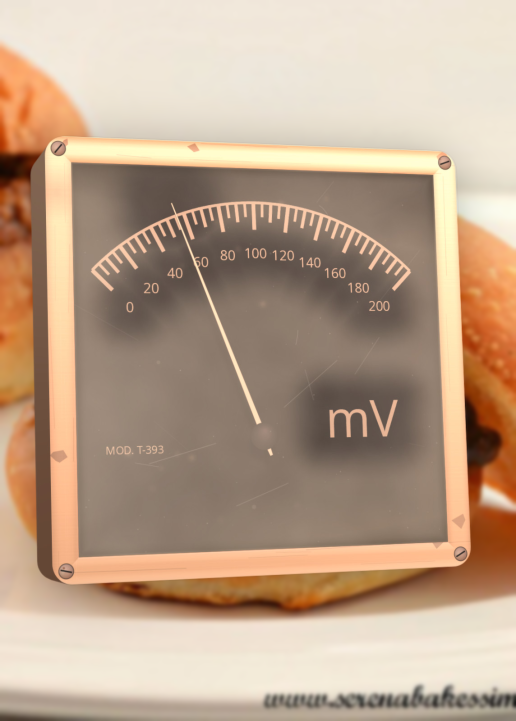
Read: 55mV
